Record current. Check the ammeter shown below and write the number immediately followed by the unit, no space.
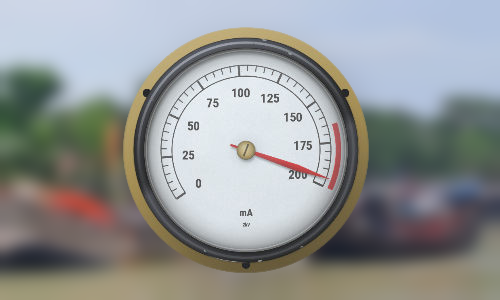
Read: 195mA
